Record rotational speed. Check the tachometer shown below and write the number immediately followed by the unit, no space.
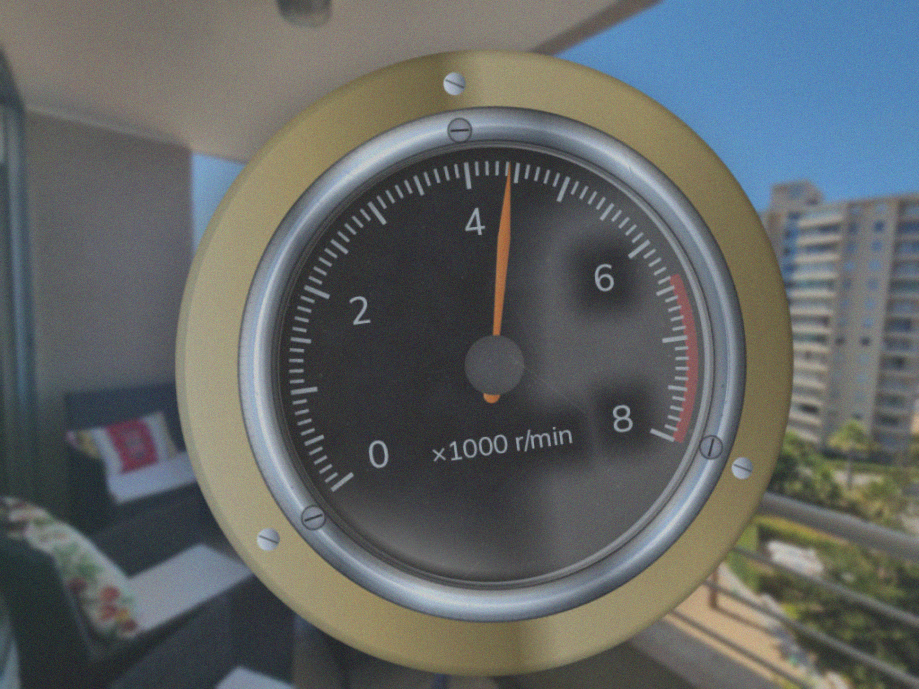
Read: 4400rpm
